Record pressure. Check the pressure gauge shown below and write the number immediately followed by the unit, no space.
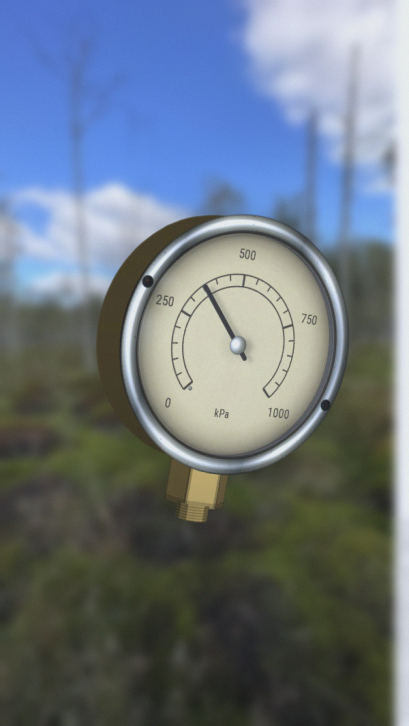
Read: 350kPa
